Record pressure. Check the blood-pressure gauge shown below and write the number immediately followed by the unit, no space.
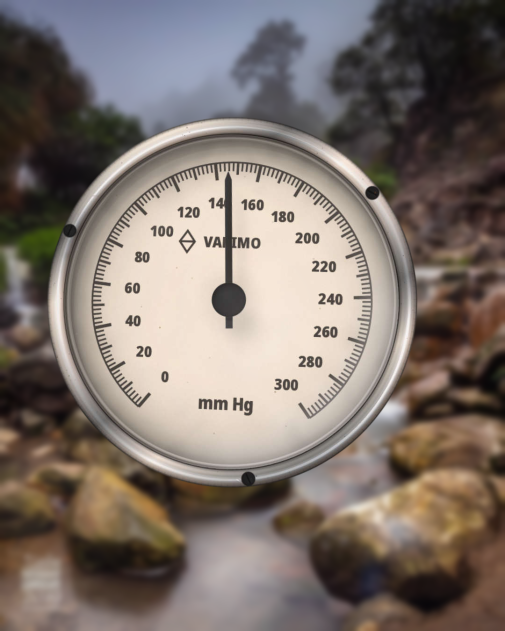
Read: 146mmHg
